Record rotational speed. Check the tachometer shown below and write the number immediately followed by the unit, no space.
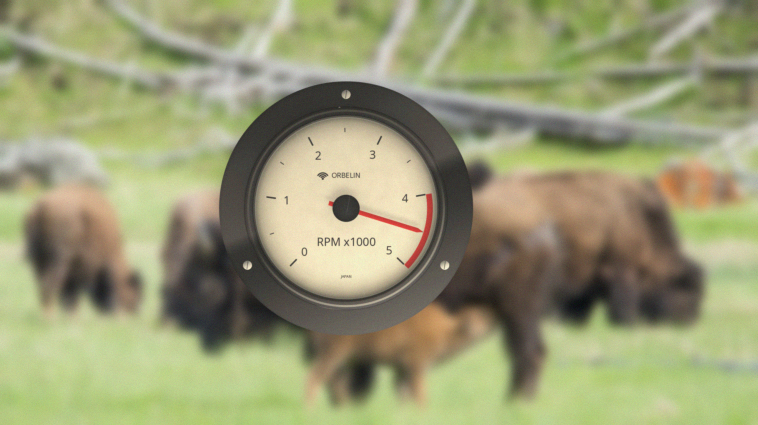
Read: 4500rpm
